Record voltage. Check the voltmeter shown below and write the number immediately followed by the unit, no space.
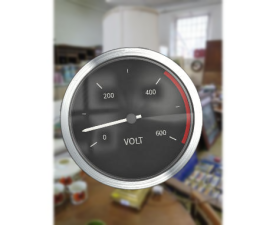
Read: 50V
